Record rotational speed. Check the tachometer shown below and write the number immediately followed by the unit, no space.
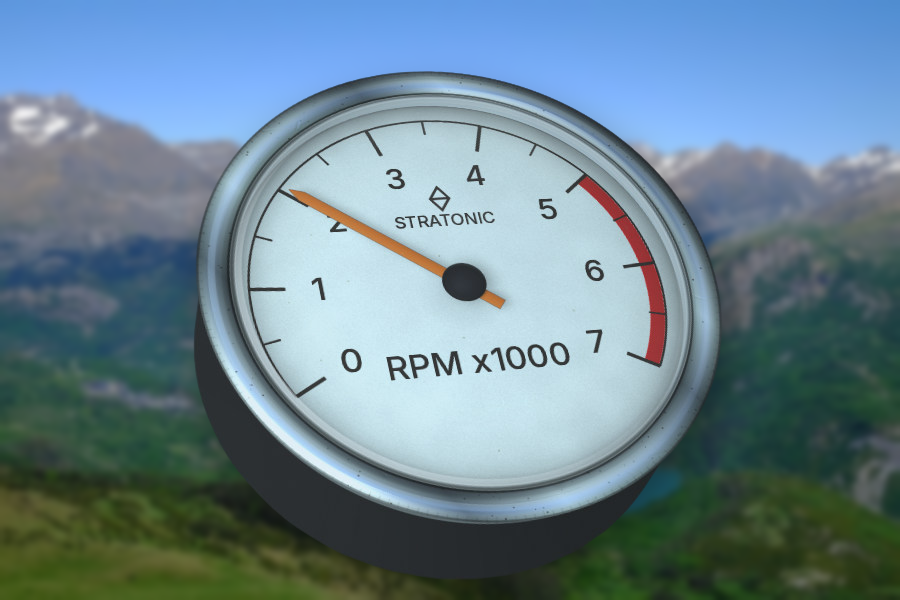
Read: 2000rpm
